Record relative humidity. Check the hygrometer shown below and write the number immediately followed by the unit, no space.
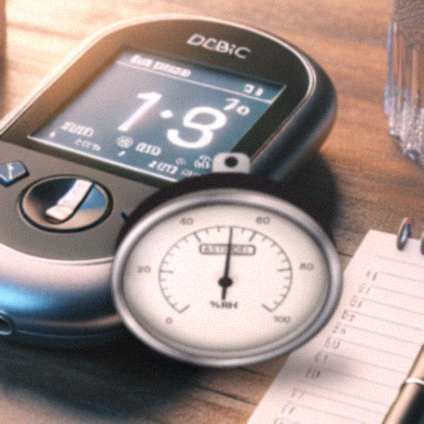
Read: 52%
